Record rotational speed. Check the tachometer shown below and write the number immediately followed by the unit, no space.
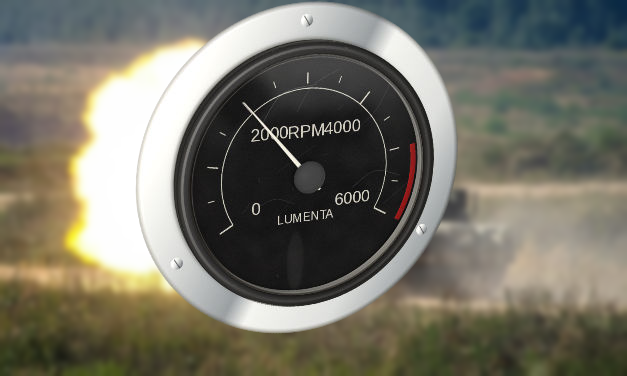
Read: 2000rpm
